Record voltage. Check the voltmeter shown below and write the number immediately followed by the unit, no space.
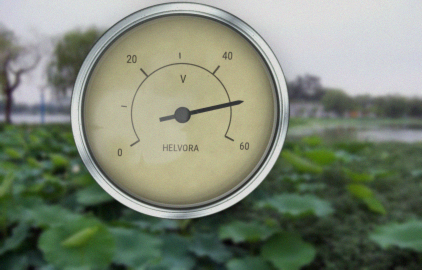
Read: 50V
